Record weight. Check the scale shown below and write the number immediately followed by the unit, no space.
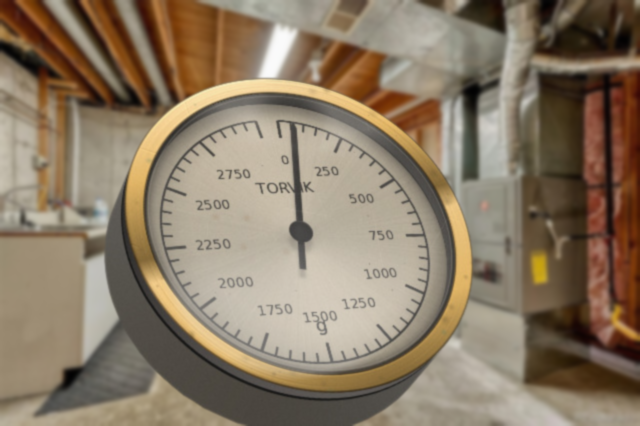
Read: 50g
